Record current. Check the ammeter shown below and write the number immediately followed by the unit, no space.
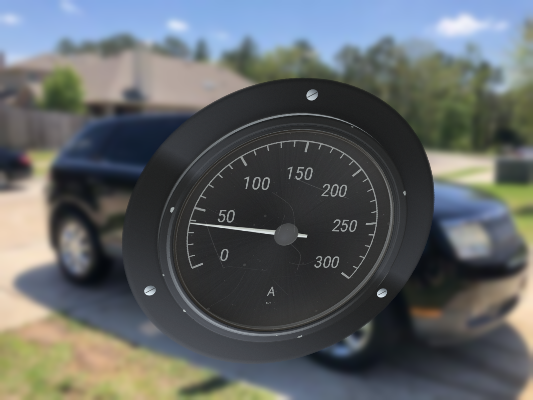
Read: 40A
